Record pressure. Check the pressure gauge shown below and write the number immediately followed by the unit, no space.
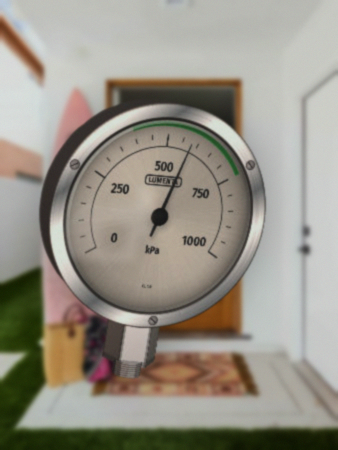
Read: 575kPa
